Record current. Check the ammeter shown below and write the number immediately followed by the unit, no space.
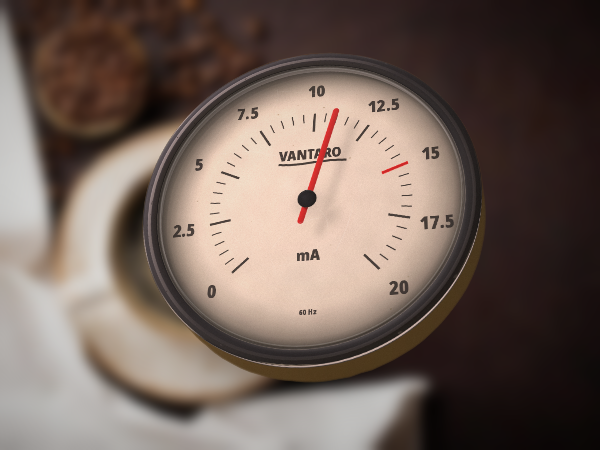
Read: 11mA
